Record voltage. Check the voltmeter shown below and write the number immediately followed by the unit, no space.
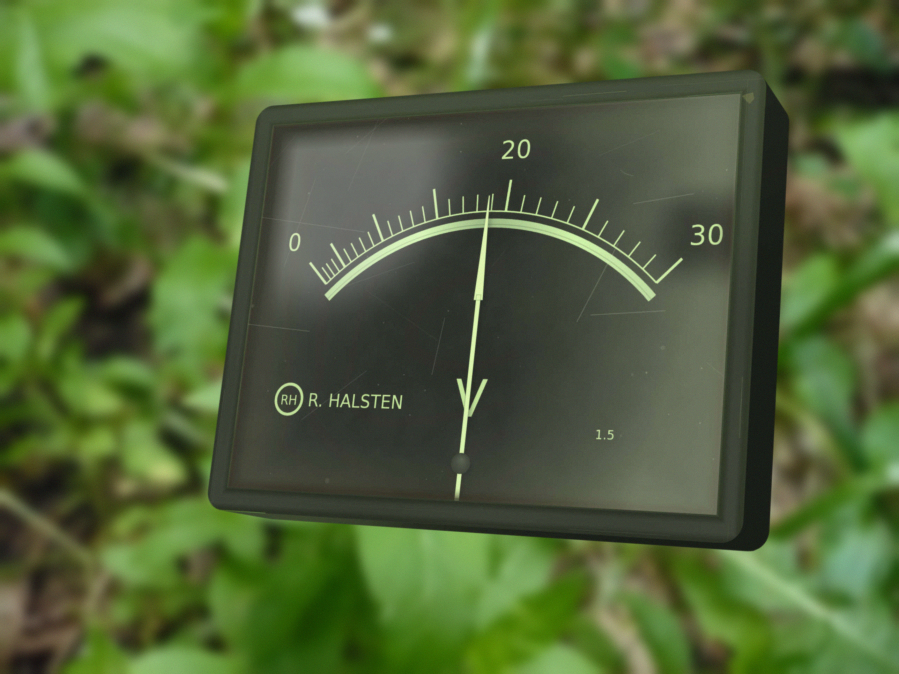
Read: 19V
